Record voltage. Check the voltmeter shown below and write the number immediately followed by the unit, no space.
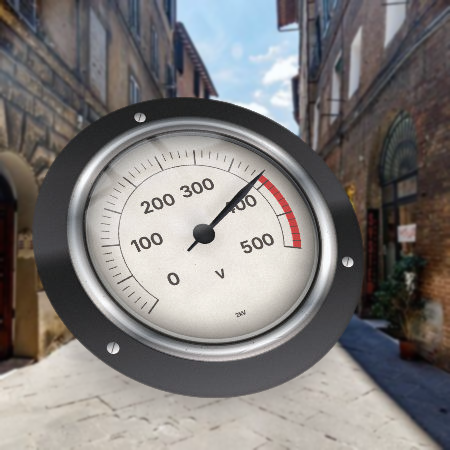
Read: 390V
